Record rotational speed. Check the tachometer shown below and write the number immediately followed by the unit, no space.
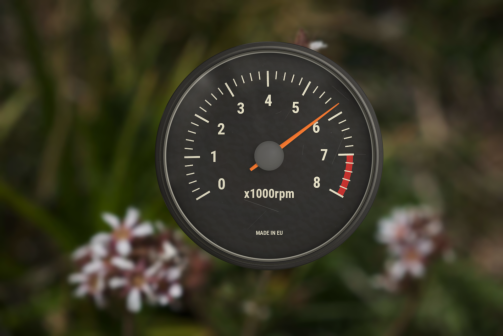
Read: 5800rpm
